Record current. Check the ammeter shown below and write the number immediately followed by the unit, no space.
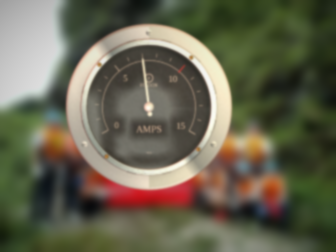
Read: 7A
